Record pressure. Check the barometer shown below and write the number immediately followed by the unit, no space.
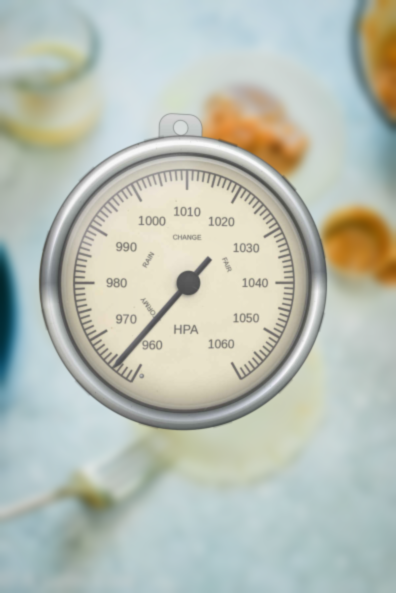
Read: 964hPa
